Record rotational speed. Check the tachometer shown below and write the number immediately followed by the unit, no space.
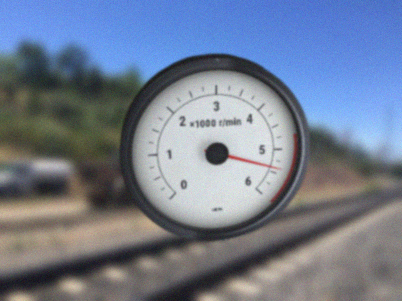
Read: 5375rpm
